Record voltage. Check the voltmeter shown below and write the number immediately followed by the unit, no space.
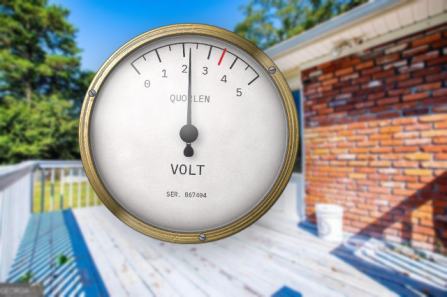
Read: 2.25V
